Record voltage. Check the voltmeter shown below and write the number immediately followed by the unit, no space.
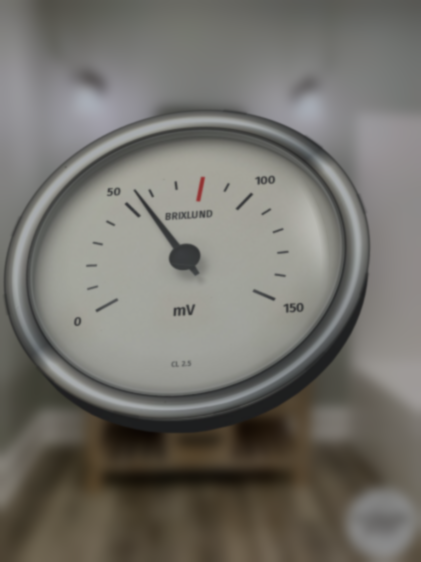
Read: 55mV
